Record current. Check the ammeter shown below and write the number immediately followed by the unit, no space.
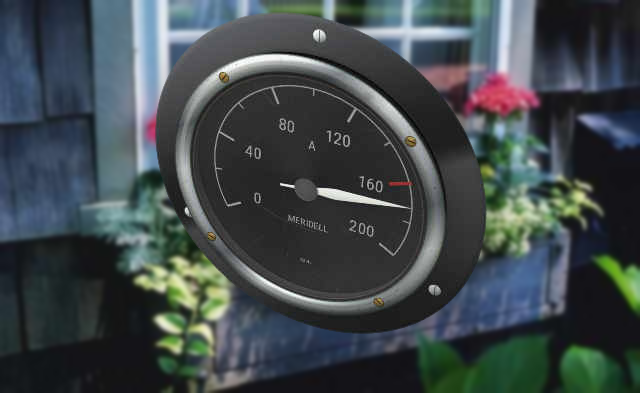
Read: 170A
